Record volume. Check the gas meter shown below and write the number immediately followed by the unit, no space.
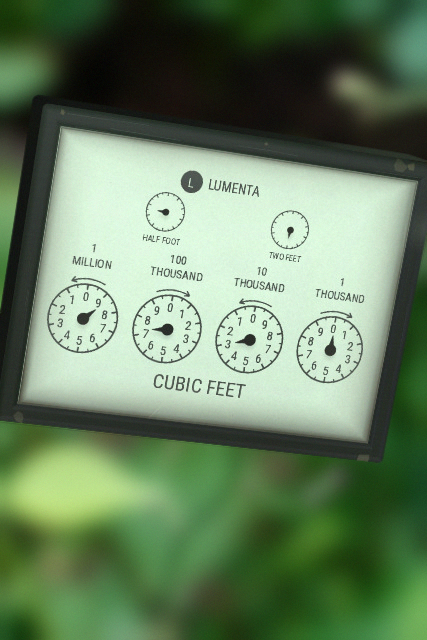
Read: 873000ft³
